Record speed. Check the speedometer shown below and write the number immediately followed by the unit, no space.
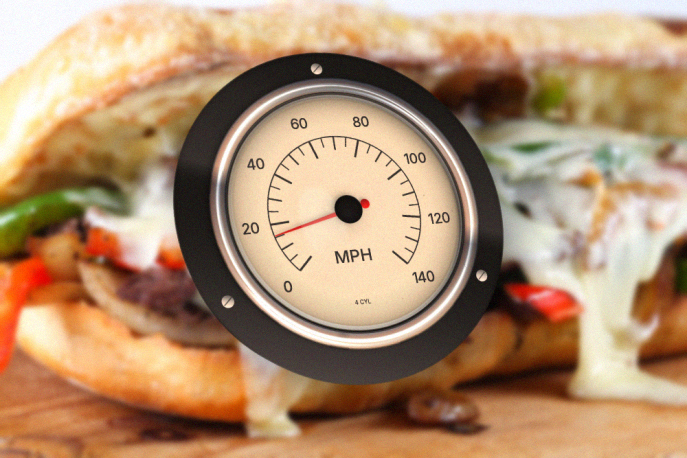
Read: 15mph
